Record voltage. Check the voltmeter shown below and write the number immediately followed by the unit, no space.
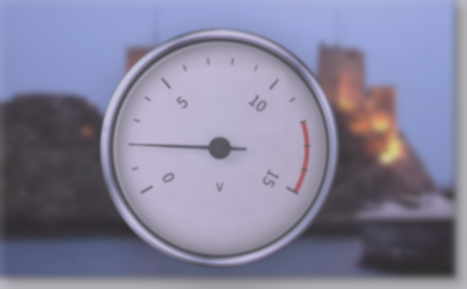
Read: 2V
